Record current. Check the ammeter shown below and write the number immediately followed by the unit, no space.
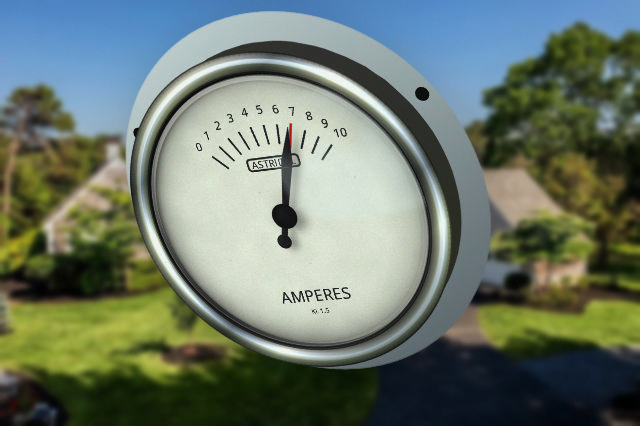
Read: 7A
